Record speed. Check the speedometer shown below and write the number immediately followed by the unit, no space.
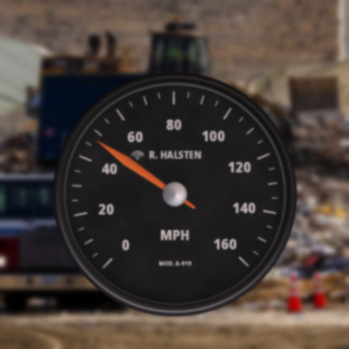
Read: 47.5mph
